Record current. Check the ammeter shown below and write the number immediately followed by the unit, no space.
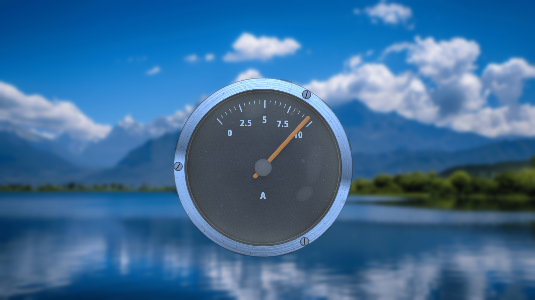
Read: 9.5A
